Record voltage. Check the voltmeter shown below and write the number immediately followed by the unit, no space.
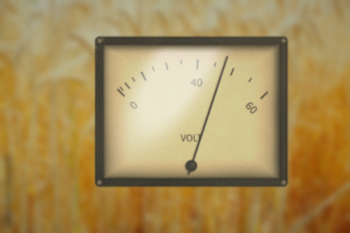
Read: 47.5V
